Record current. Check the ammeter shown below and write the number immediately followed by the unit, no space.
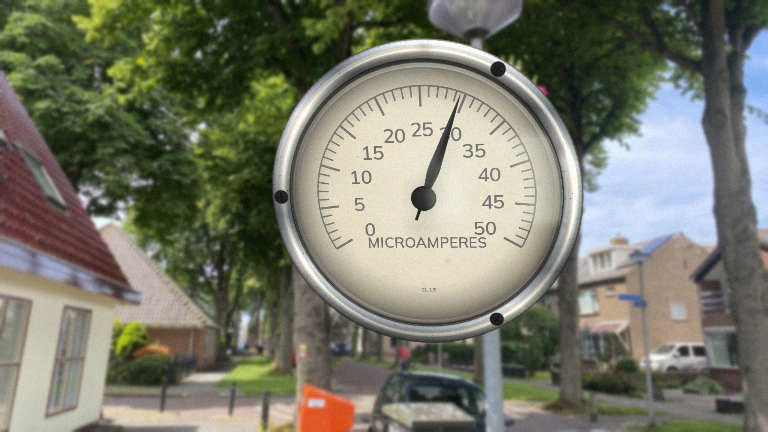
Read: 29.5µA
